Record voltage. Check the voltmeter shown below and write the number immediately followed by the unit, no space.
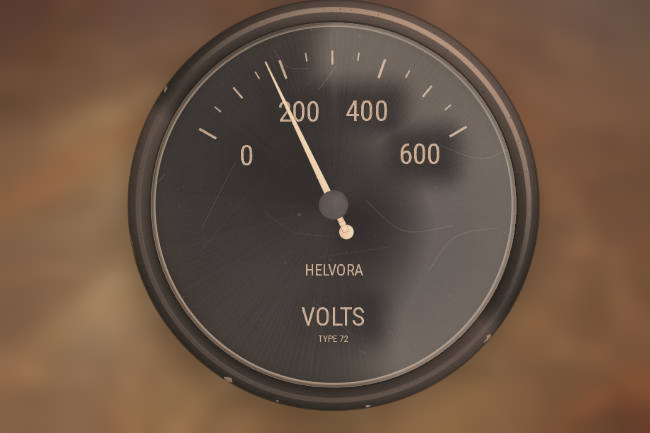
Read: 175V
